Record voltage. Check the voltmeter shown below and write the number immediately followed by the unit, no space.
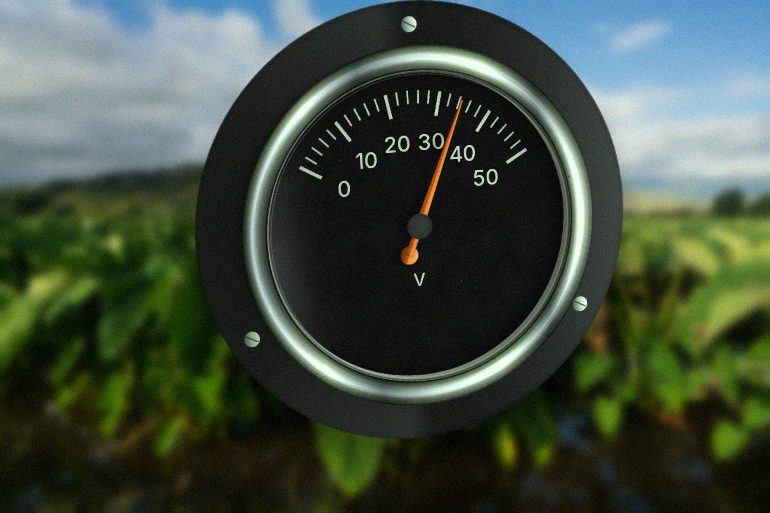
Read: 34V
